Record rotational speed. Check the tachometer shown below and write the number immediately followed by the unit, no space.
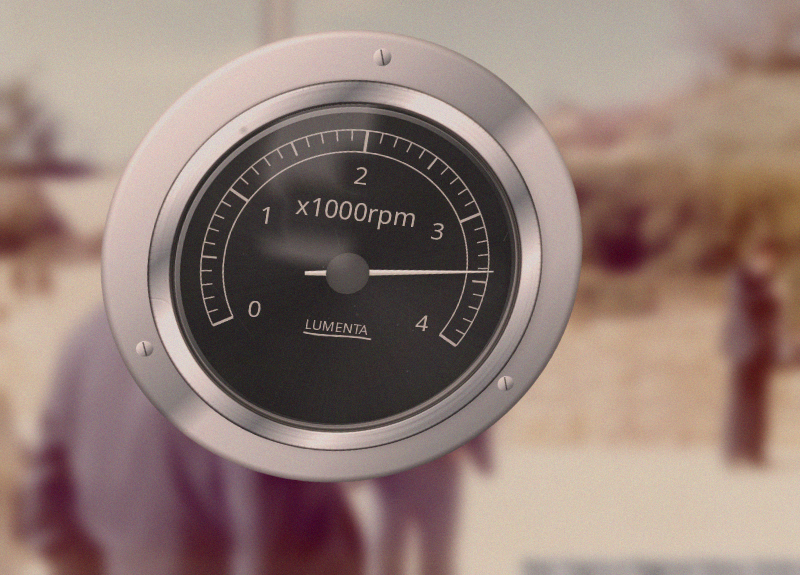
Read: 3400rpm
